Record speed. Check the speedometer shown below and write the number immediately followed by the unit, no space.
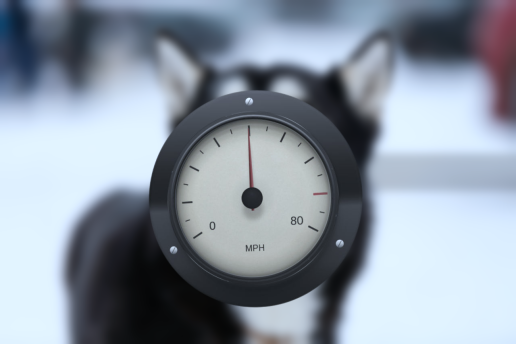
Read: 40mph
